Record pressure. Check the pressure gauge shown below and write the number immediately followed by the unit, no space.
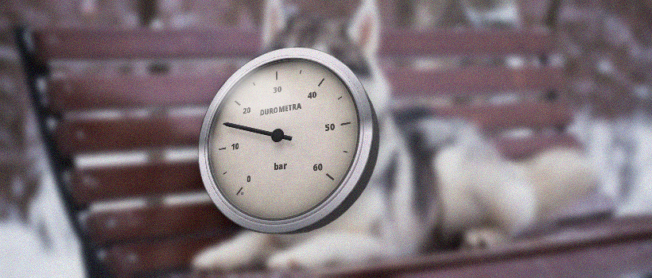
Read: 15bar
